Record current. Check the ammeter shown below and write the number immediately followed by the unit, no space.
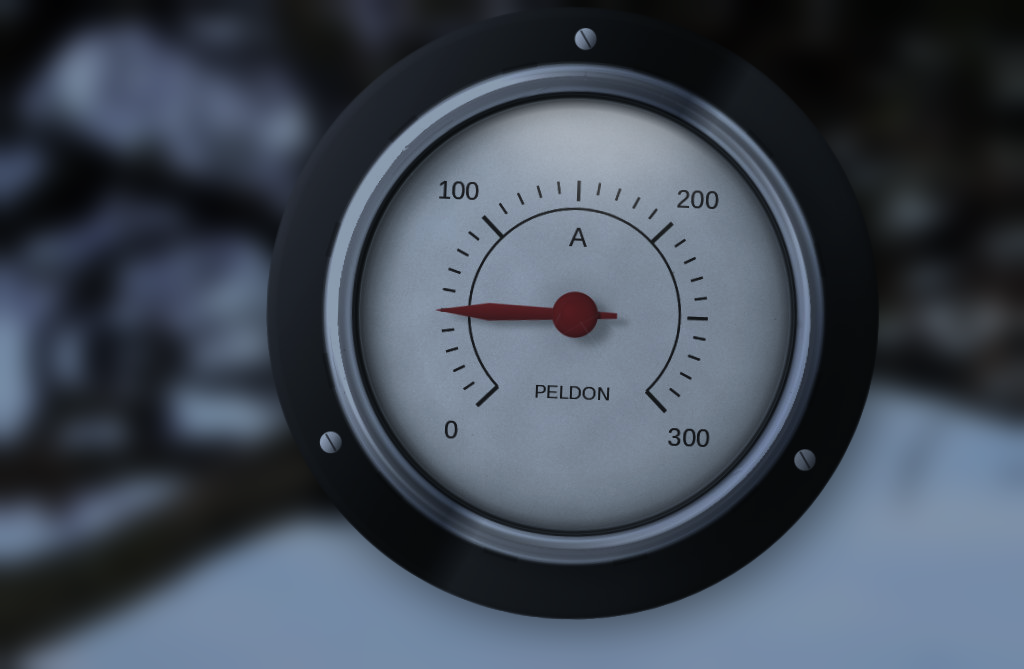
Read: 50A
